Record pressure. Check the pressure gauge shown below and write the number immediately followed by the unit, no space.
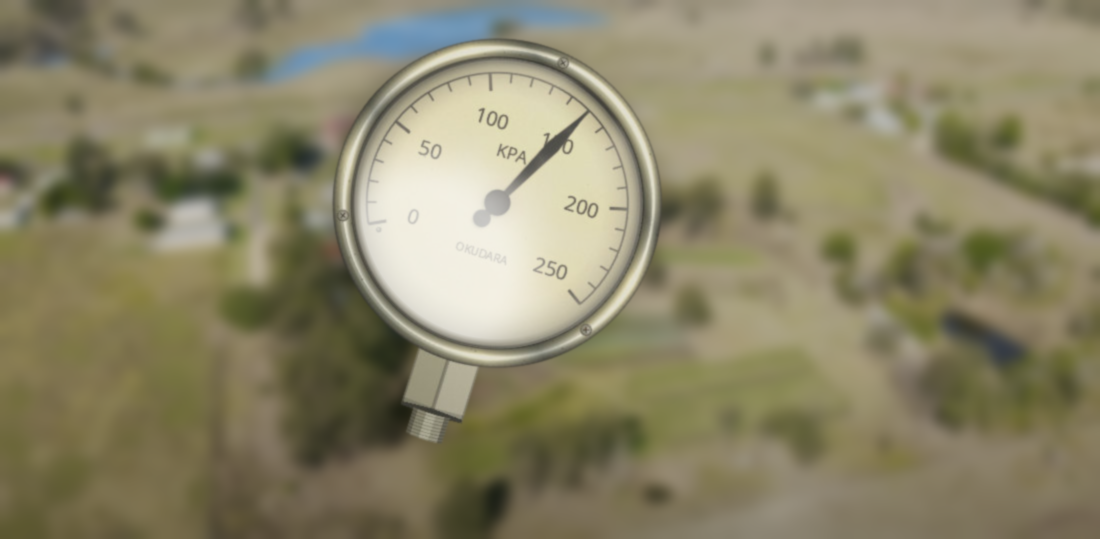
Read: 150kPa
